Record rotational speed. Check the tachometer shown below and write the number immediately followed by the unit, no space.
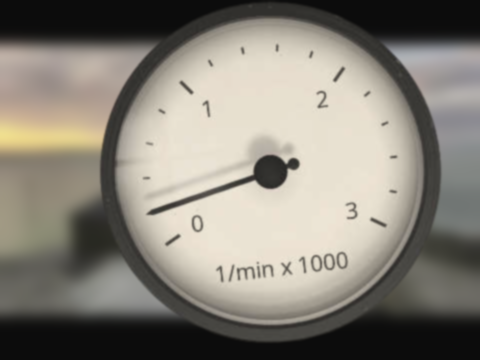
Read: 200rpm
